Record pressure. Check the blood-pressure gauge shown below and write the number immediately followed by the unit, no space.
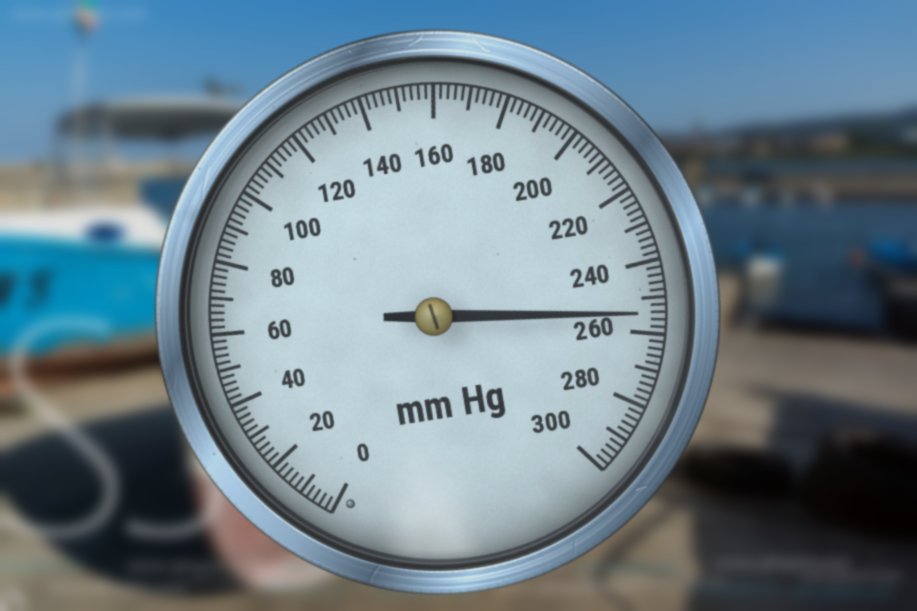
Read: 254mmHg
